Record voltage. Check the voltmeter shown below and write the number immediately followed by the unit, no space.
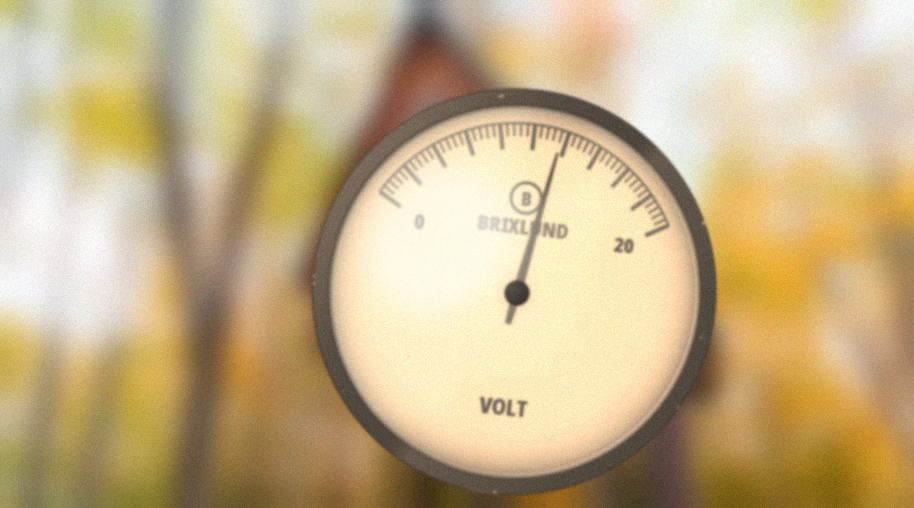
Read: 11.6V
